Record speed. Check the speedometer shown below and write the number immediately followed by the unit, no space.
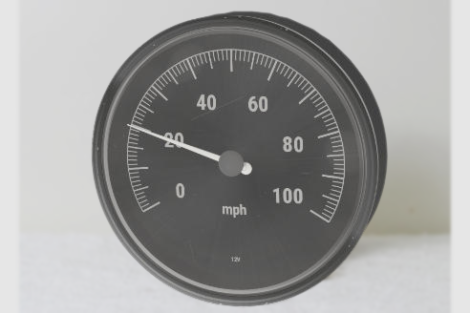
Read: 20mph
